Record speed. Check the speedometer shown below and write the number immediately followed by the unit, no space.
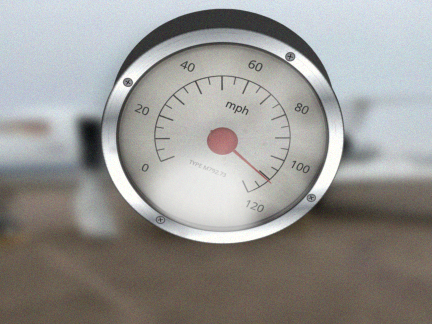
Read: 110mph
